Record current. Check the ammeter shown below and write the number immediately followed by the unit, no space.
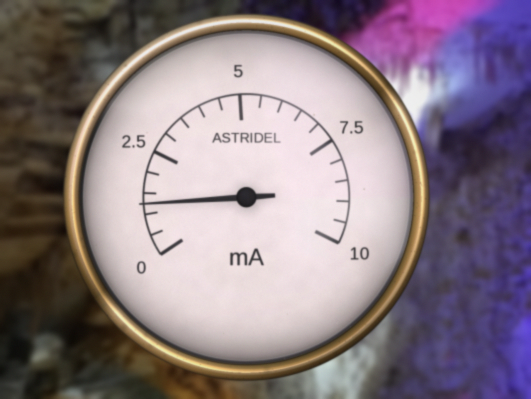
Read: 1.25mA
